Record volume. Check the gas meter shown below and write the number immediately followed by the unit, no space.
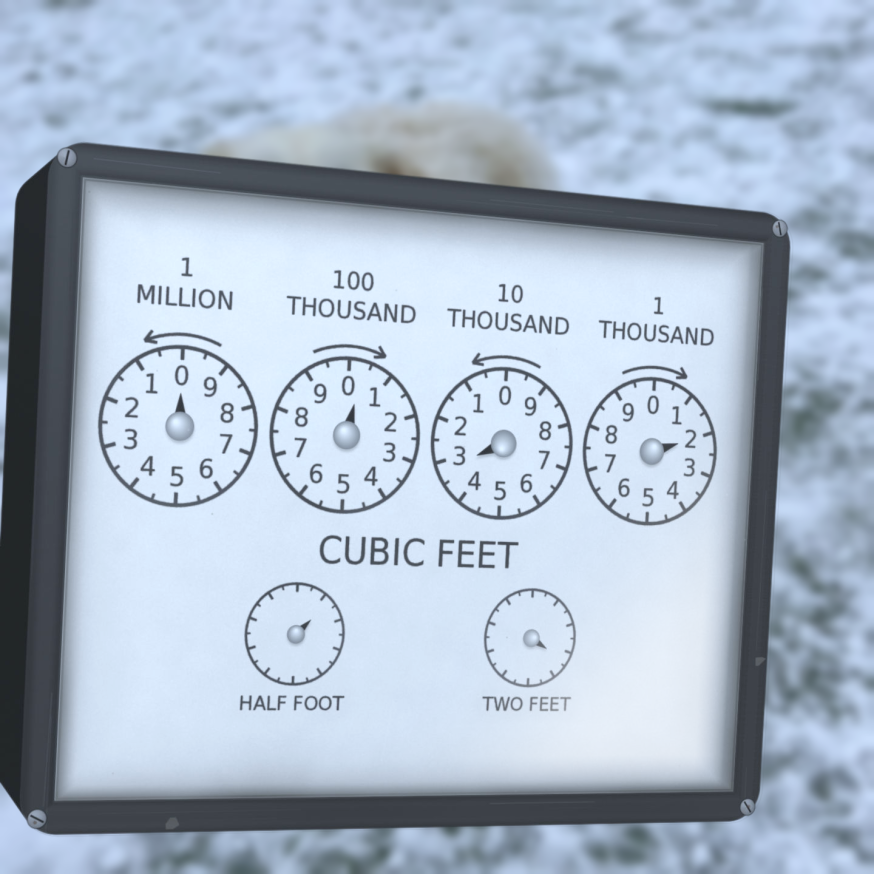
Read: 3200ft³
